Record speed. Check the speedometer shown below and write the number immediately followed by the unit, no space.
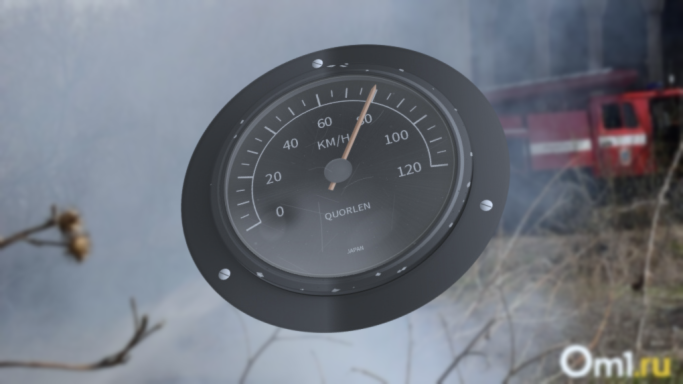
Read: 80km/h
